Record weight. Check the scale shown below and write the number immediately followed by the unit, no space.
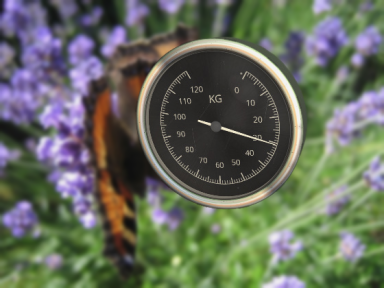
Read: 30kg
